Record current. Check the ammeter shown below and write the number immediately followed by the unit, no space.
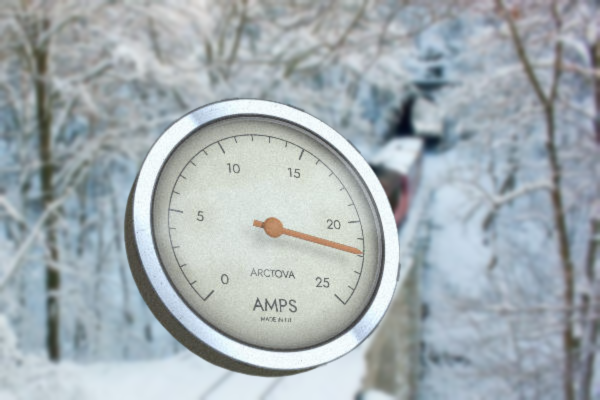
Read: 22A
